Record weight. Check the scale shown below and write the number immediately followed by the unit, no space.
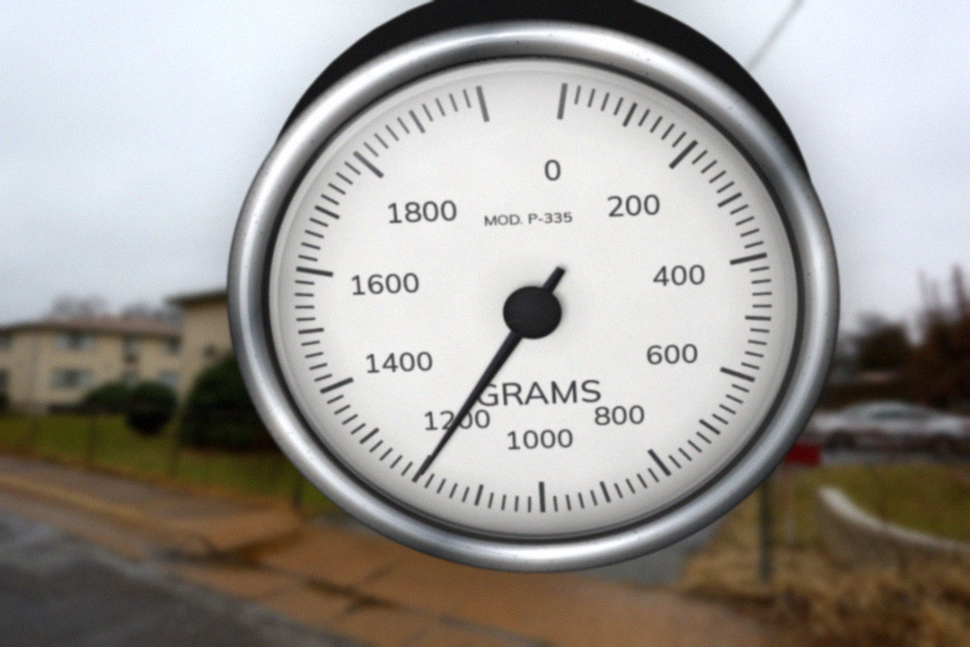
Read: 1200g
